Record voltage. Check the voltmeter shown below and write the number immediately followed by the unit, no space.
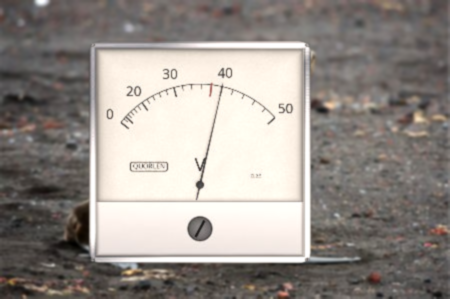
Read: 40V
